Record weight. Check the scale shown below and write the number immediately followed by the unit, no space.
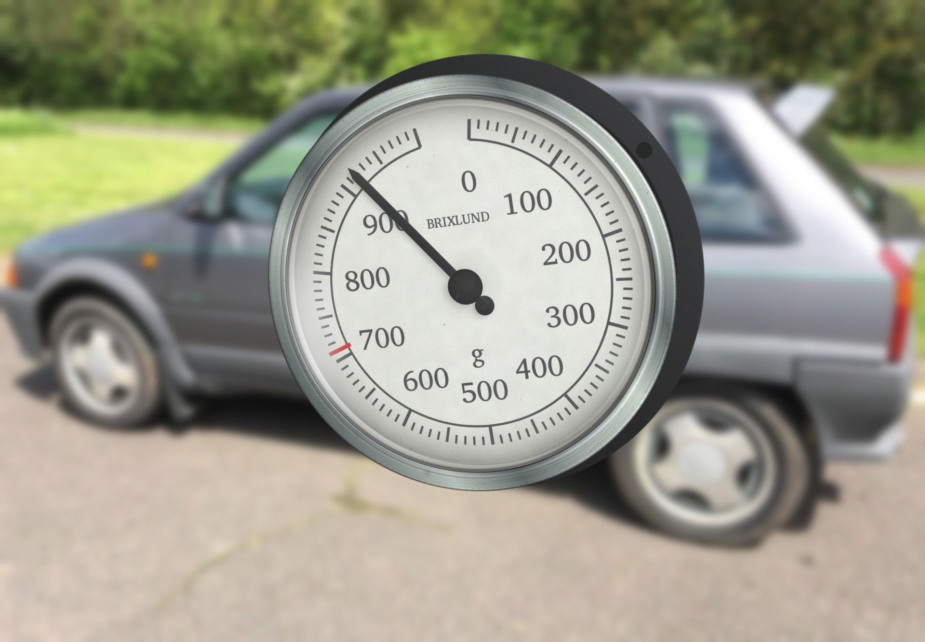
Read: 920g
